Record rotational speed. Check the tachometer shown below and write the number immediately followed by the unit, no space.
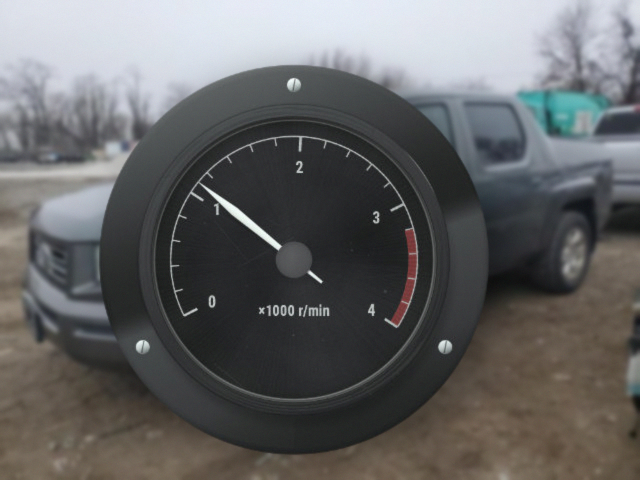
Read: 1100rpm
